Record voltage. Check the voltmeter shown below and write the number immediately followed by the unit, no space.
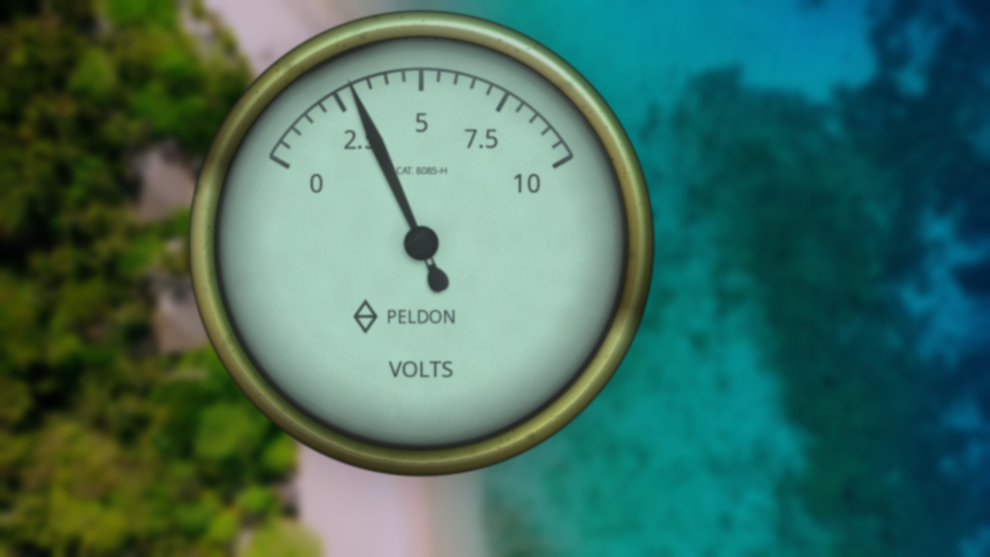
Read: 3V
